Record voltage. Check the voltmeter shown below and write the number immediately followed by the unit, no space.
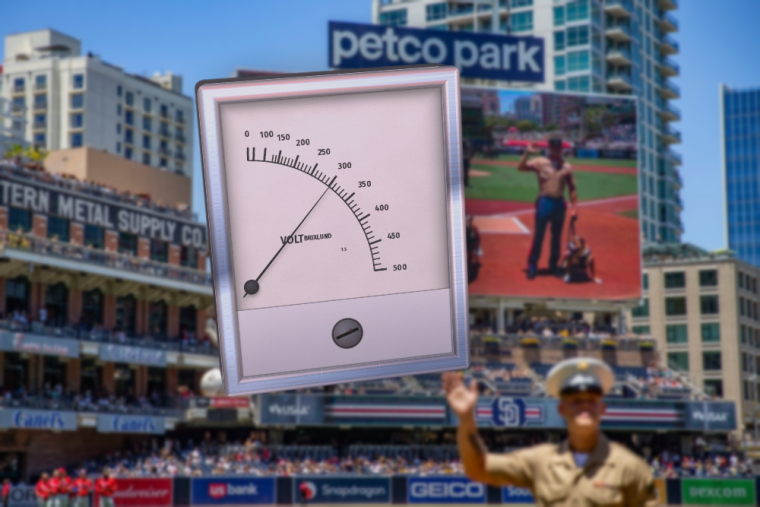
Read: 300V
